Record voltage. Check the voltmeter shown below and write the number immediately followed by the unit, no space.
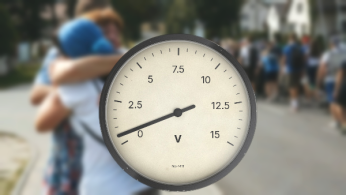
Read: 0.5V
